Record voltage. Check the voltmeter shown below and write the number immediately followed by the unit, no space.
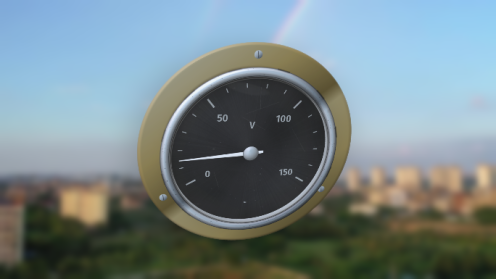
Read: 15V
